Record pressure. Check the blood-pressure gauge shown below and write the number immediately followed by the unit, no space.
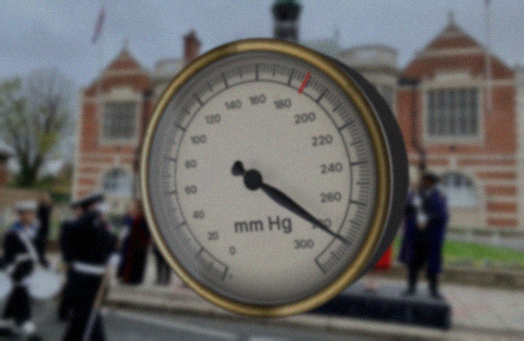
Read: 280mmHg
